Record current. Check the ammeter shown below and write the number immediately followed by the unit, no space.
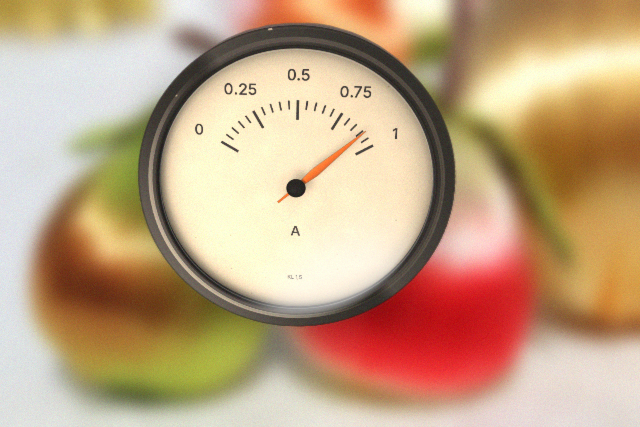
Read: 0.9A
